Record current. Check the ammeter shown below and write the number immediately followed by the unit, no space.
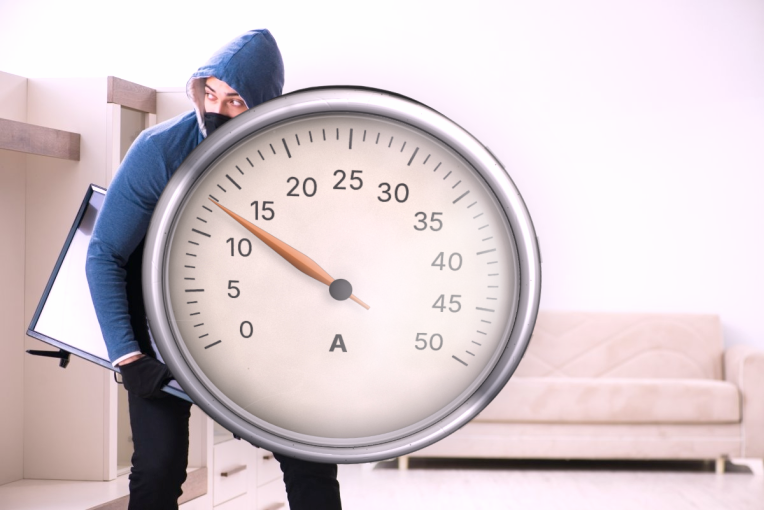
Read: 13A
